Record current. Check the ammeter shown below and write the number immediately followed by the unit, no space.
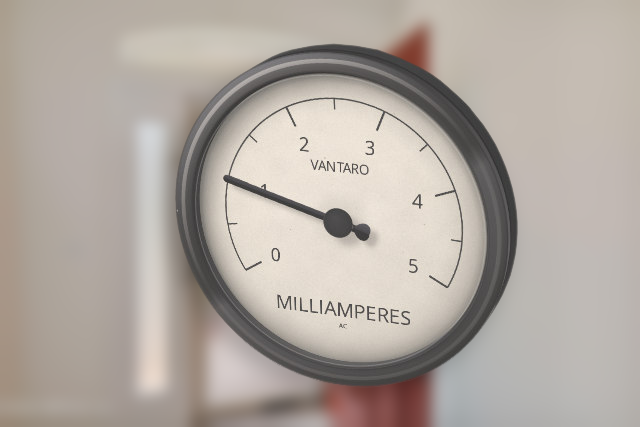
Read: 1mA
